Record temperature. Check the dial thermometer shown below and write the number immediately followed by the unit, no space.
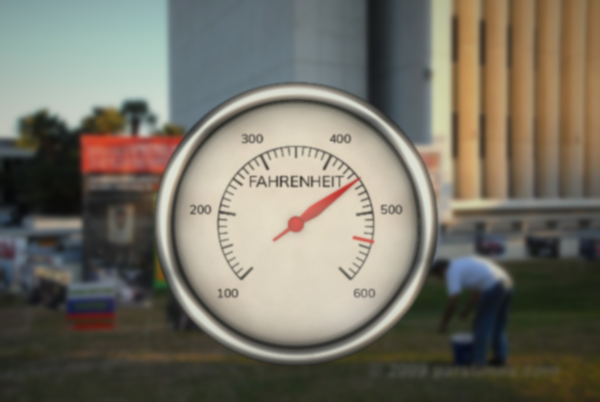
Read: 450°F
